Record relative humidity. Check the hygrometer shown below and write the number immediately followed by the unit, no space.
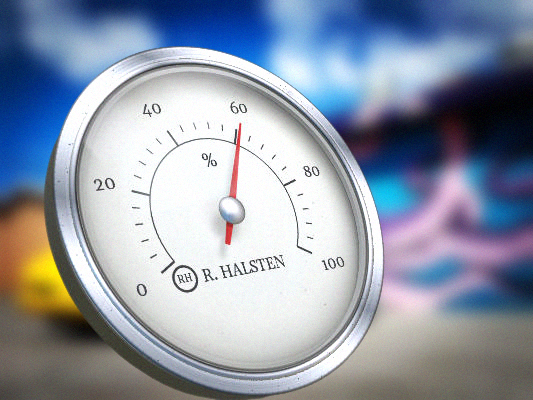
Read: 60%
